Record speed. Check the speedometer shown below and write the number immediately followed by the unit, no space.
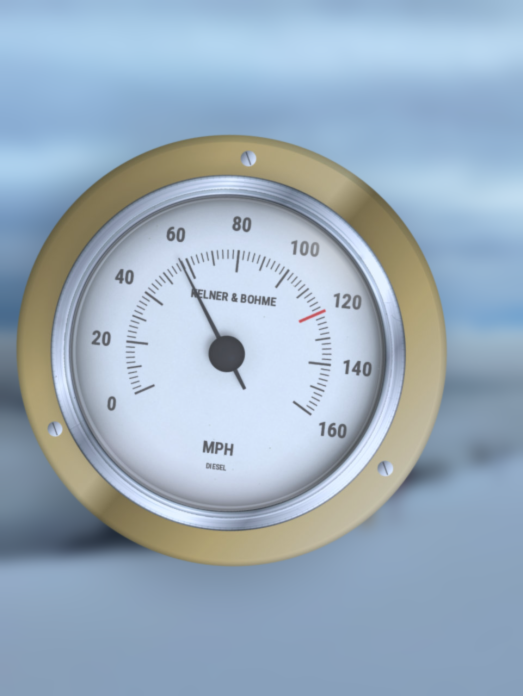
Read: 58mph
